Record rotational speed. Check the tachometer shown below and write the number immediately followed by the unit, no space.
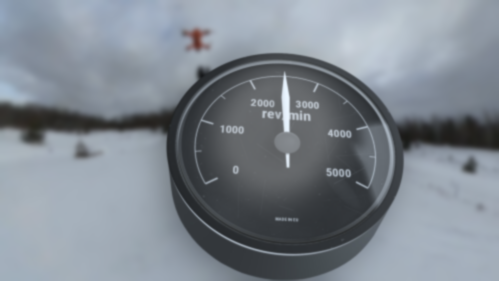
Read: 2500rpm
